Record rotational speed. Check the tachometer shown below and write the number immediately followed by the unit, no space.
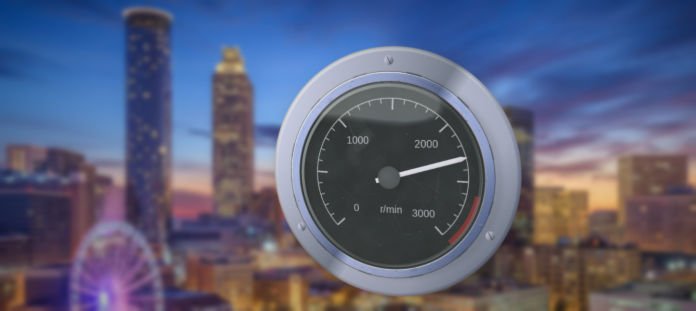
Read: 2300rpm
